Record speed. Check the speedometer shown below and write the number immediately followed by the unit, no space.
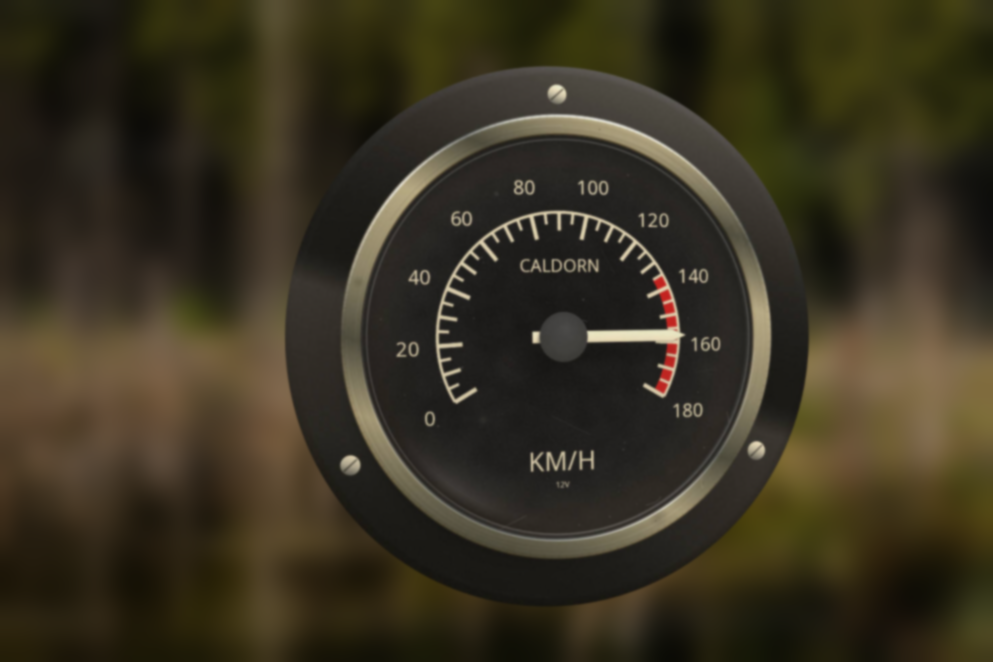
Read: 157.5km/h
